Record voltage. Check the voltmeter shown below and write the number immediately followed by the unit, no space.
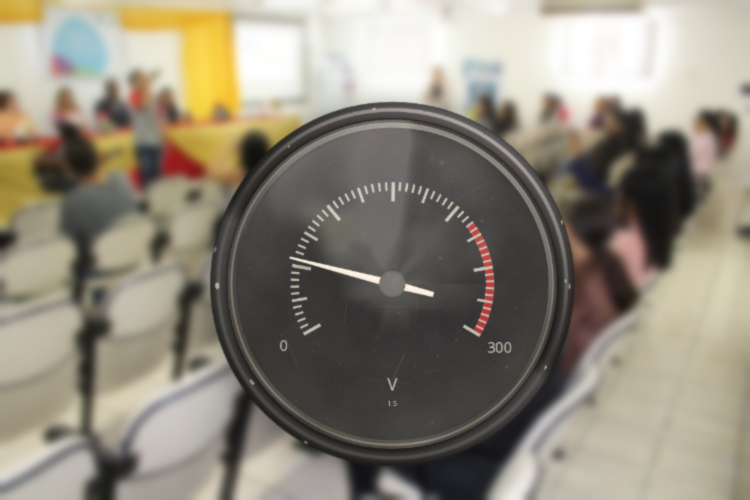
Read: 55V
